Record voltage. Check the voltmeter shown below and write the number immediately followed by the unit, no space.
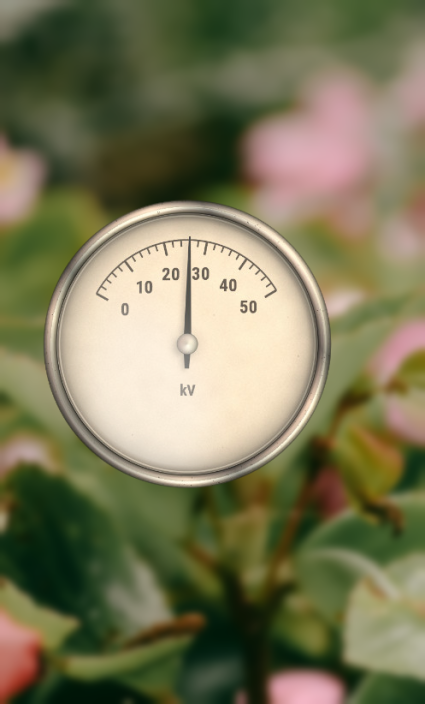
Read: 26kV
